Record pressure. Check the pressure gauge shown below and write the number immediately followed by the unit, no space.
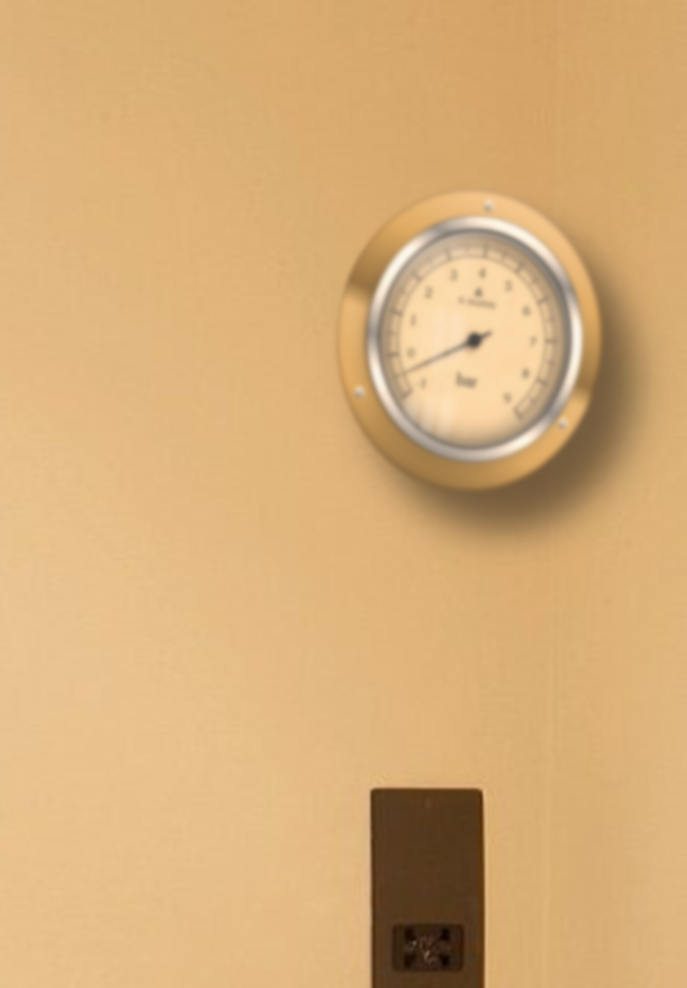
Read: -0.5bar
